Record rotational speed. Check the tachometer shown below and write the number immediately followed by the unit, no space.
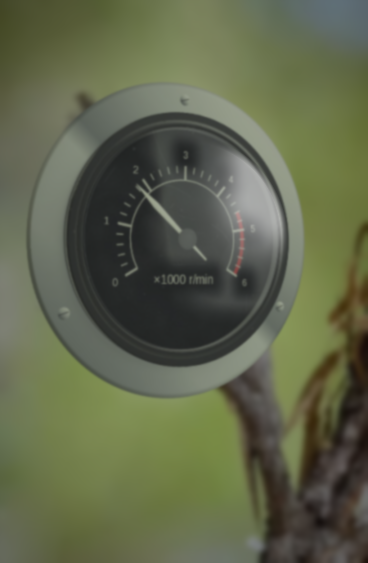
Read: 1800rpm
